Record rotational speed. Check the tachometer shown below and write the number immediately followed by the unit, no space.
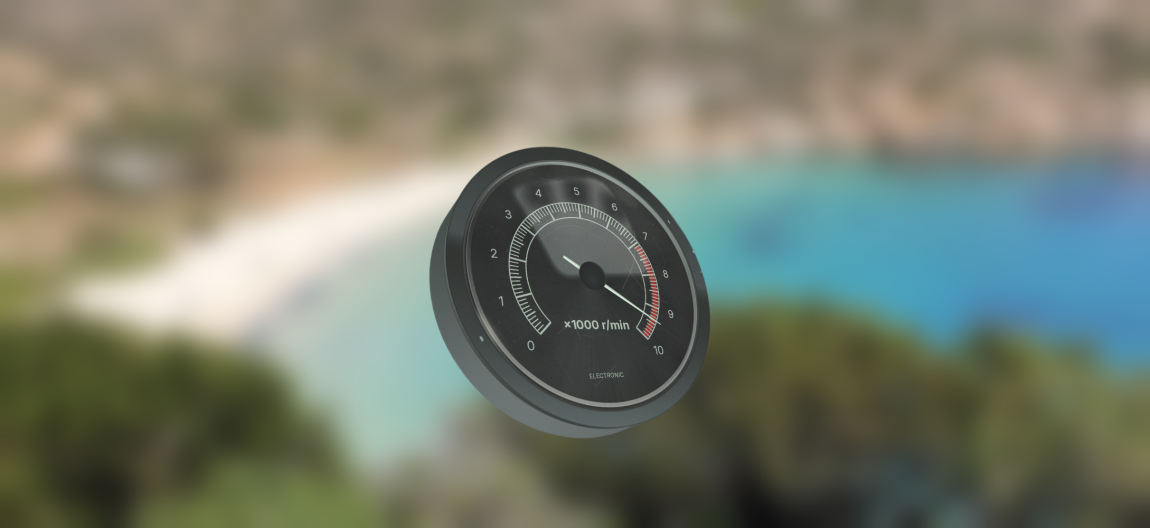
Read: 9500rpm
